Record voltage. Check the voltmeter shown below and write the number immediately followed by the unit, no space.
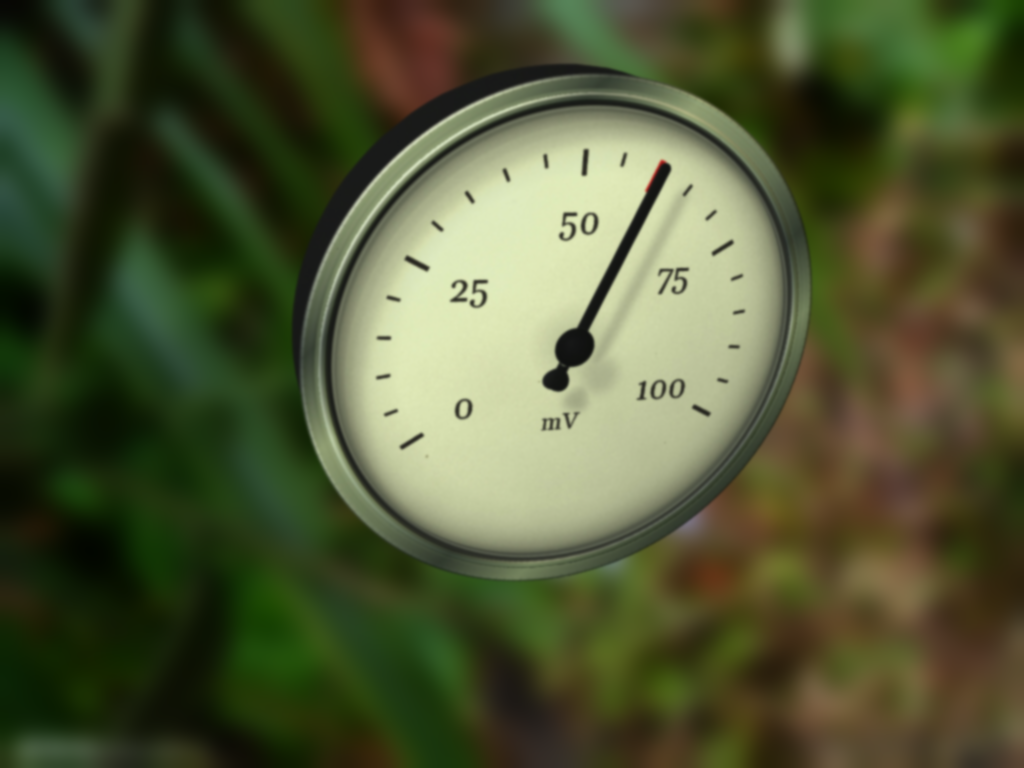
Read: 60mV
